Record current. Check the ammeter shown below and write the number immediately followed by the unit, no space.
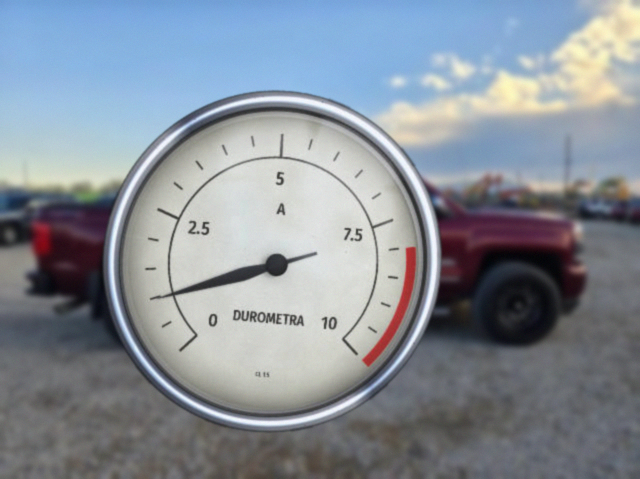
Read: 1A
